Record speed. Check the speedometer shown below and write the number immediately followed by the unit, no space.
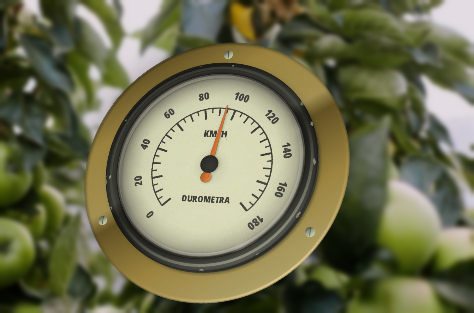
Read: 95km/h
